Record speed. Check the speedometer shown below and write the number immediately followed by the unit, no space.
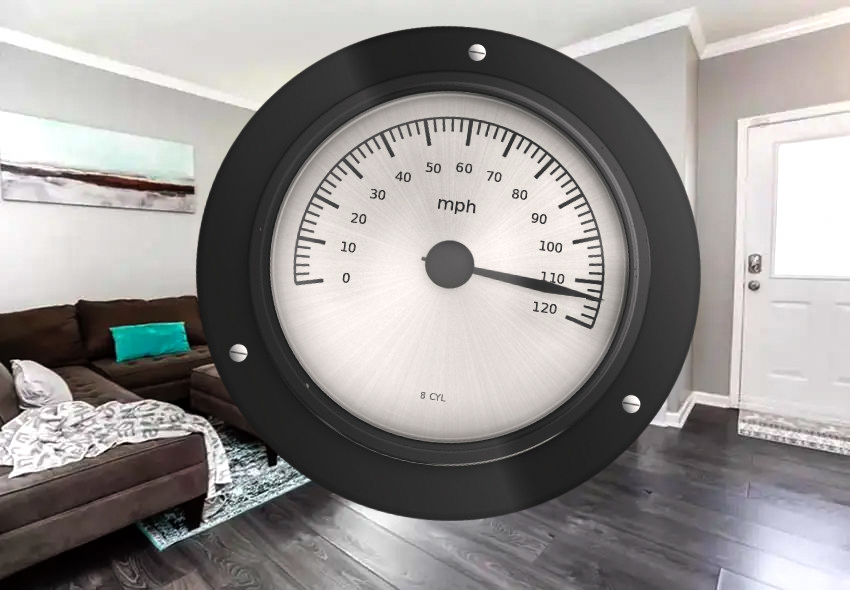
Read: 114mph
